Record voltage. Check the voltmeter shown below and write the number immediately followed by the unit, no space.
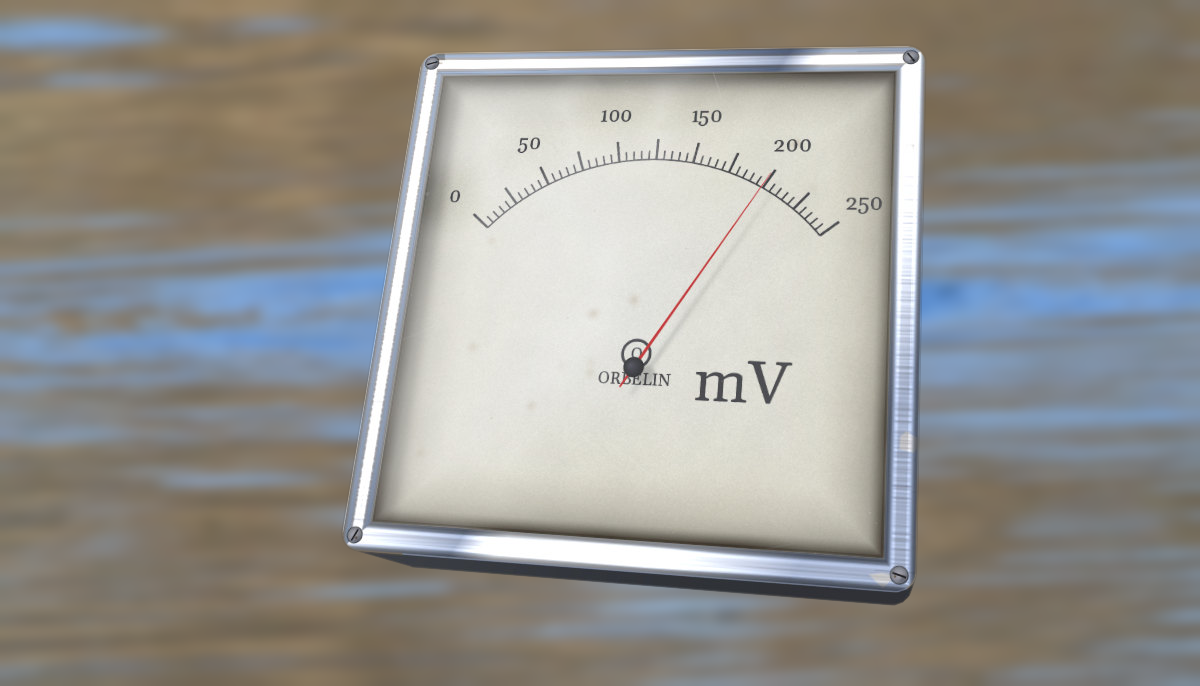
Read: 200mV
